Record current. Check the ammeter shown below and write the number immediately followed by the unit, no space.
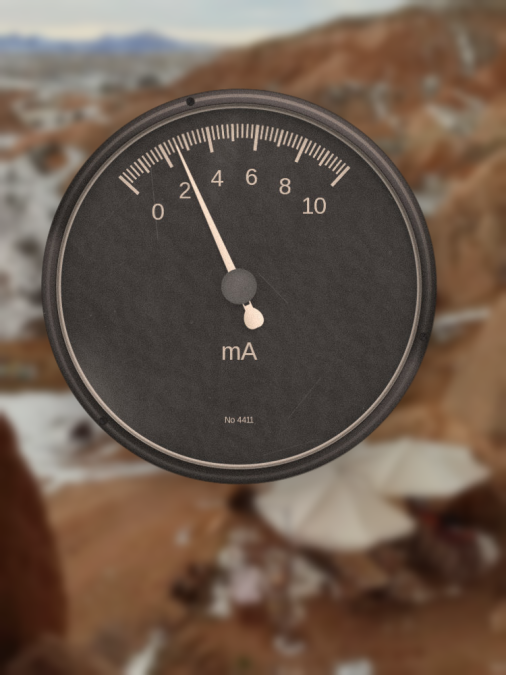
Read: 2.6mA
